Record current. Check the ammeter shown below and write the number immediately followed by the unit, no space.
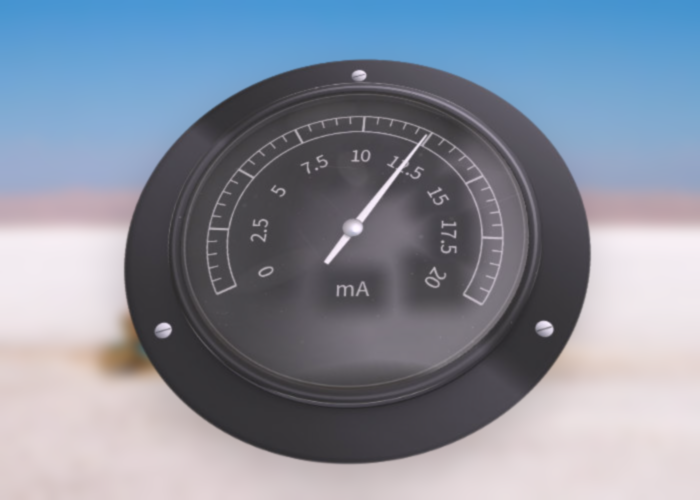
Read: 12.5mA
